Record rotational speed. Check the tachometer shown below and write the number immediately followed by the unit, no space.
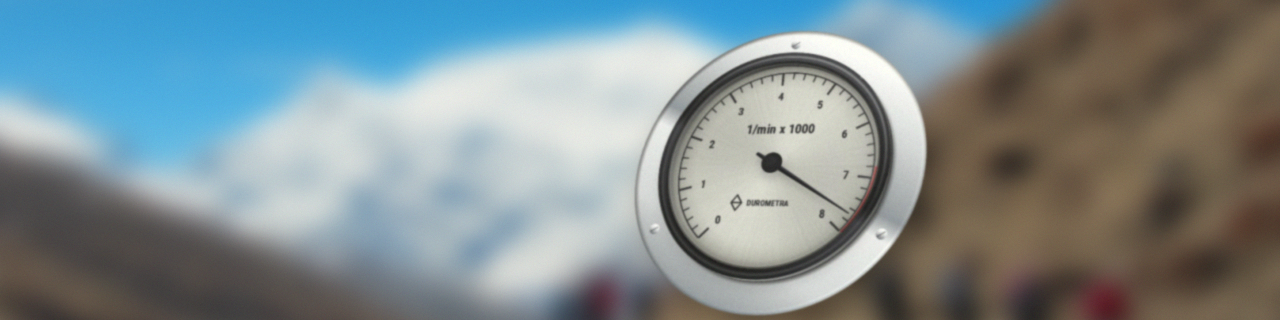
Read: 7700rpm
